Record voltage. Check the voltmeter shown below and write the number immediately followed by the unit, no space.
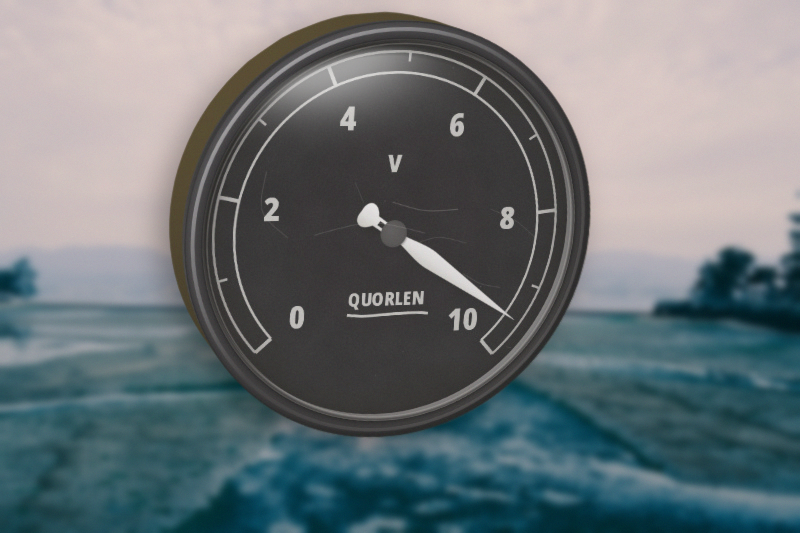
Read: 9.5V
